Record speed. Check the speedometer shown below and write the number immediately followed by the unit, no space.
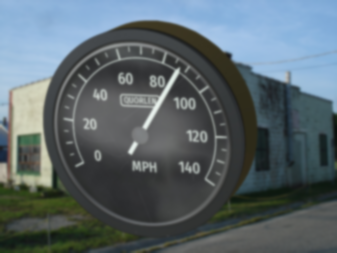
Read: 87.5mph
